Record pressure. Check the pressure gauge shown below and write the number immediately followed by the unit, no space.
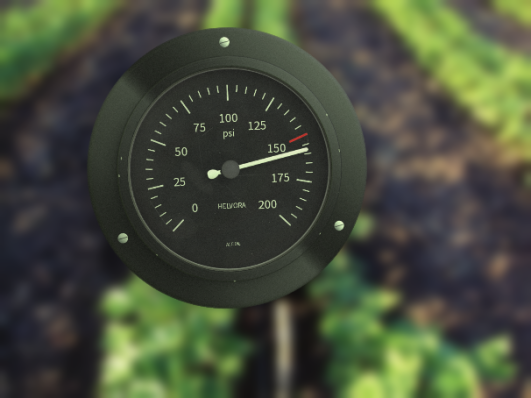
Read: 157.5psi
